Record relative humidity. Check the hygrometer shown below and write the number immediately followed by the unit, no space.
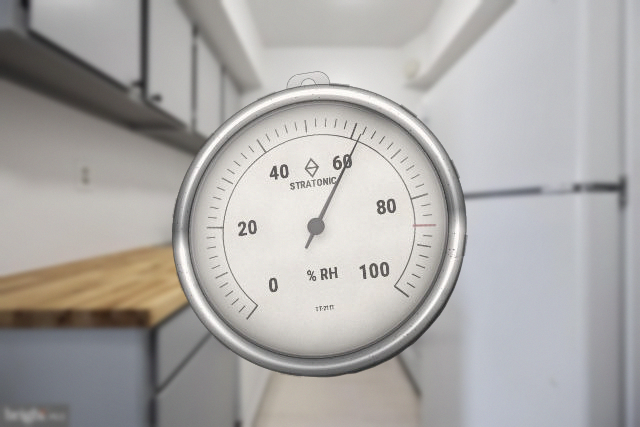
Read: 62%
